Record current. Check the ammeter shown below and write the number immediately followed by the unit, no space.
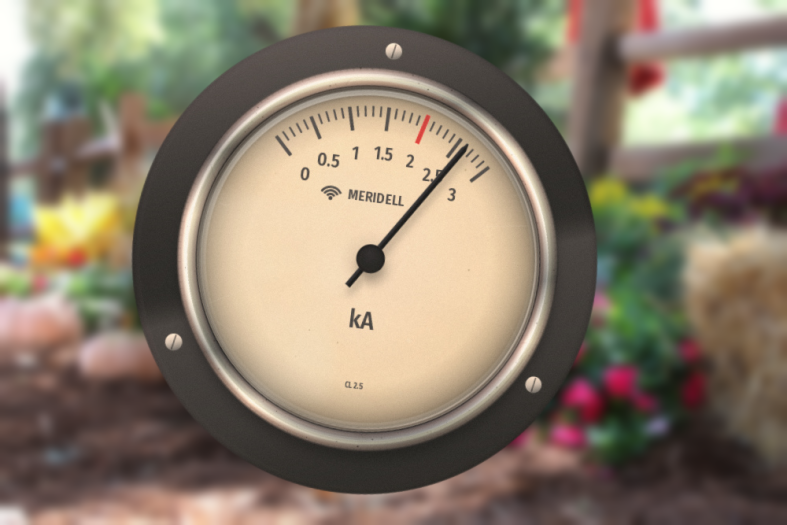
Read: 2.6kA
